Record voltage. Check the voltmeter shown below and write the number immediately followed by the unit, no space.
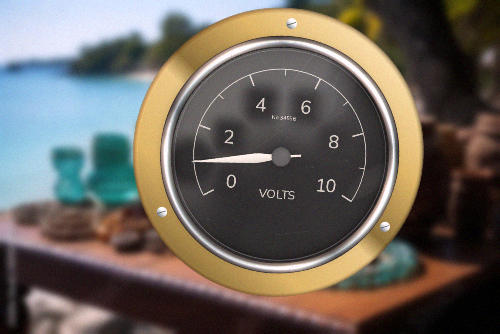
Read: 1V
